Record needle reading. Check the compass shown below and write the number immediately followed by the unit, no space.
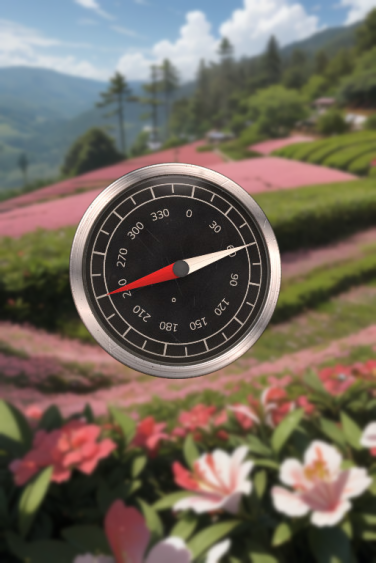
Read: 240°
